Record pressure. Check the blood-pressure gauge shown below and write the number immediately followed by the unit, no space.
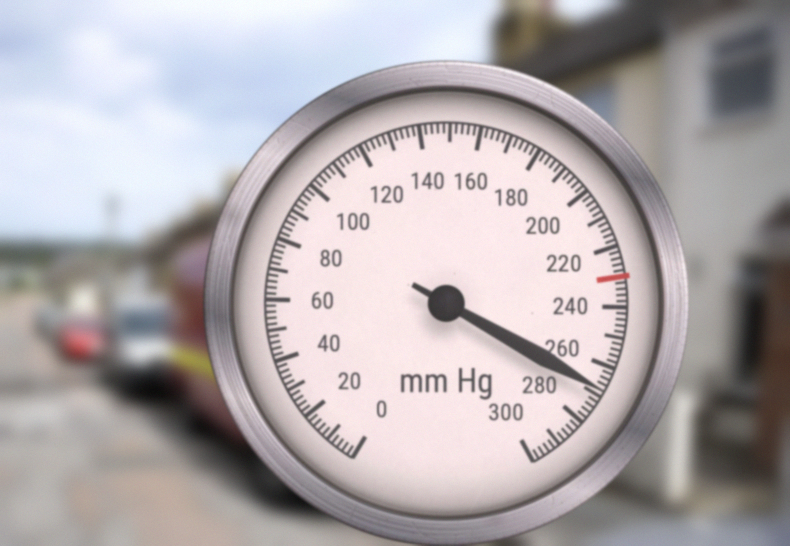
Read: 268mmHg
